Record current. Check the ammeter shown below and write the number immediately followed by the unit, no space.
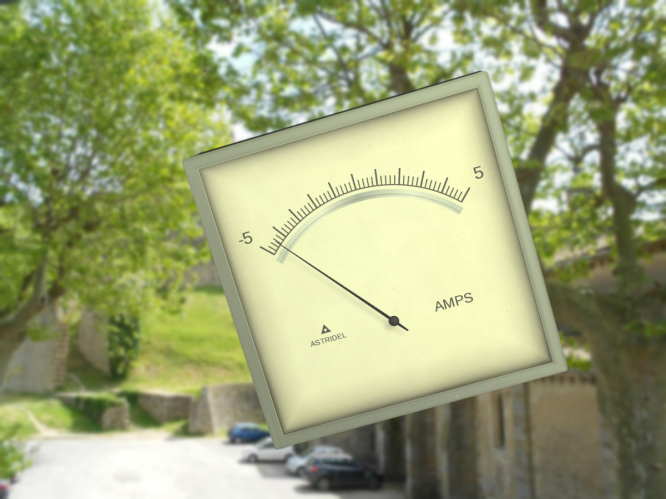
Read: -4.4A
